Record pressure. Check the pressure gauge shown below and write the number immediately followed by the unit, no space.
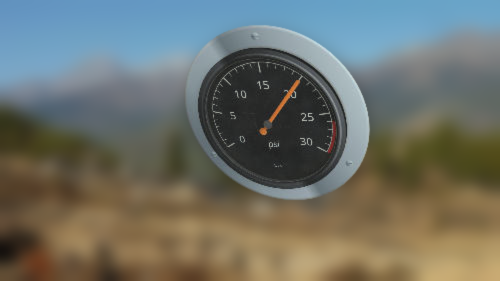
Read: 20psi
